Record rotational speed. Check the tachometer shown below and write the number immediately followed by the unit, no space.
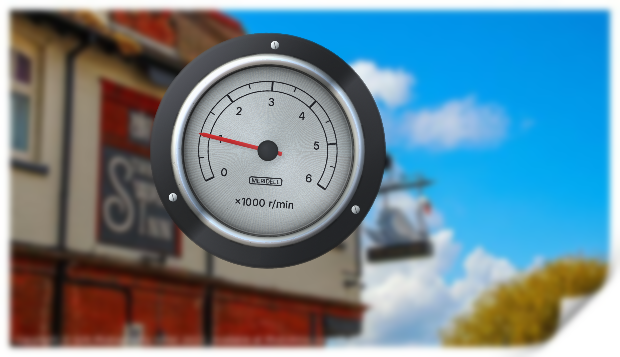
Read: 1000rpm
